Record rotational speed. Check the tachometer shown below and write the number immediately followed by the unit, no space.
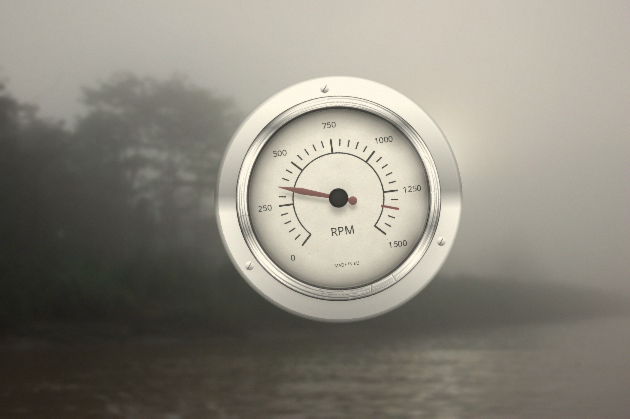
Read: 350rpm
